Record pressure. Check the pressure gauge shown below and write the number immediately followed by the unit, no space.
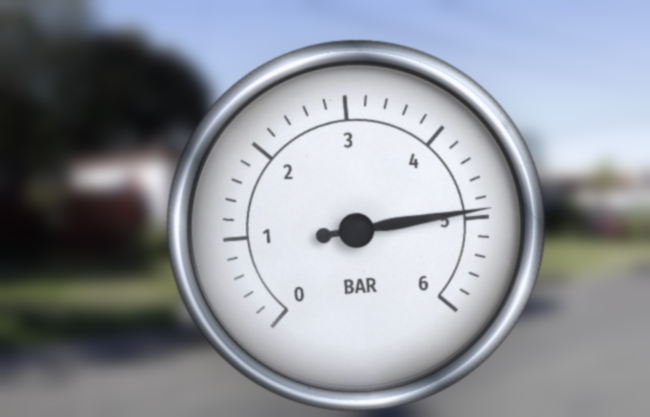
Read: 4.9bar
